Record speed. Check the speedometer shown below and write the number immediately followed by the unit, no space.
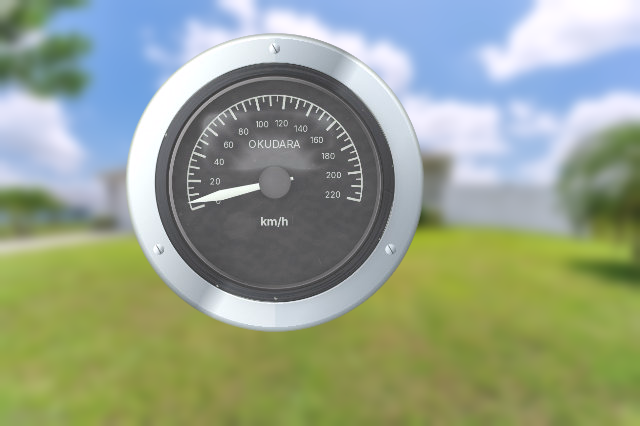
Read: 5km/h
